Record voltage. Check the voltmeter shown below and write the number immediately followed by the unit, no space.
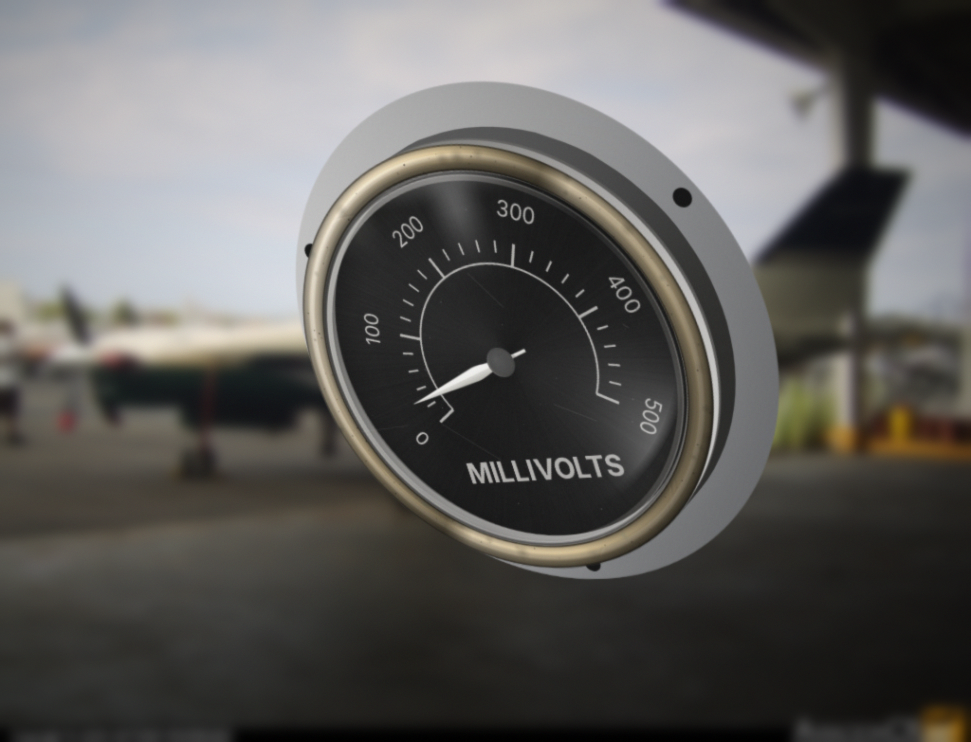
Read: 30mV
